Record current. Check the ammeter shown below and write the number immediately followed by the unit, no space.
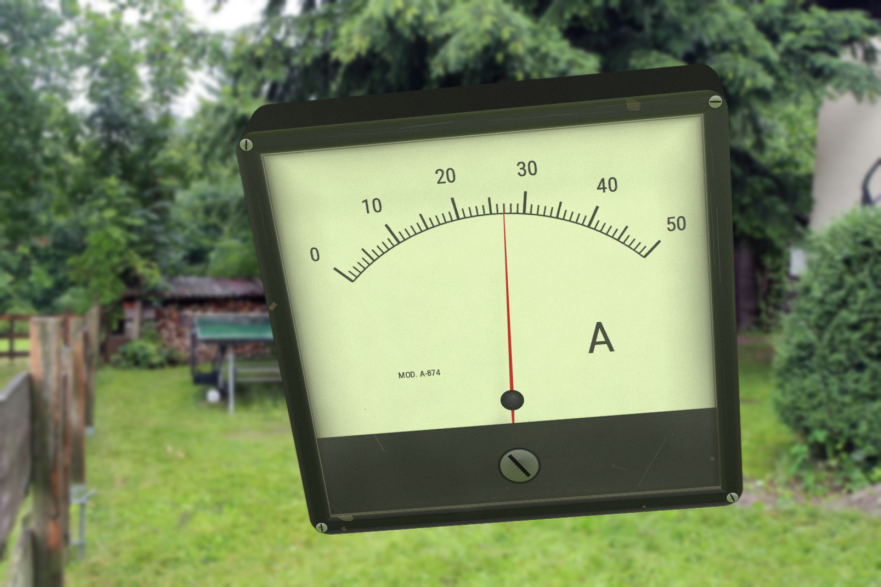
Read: 27A
